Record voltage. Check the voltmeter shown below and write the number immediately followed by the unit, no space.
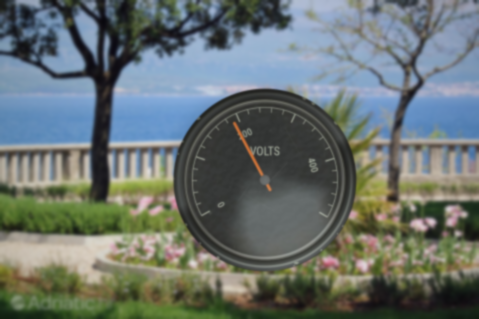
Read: 190V
